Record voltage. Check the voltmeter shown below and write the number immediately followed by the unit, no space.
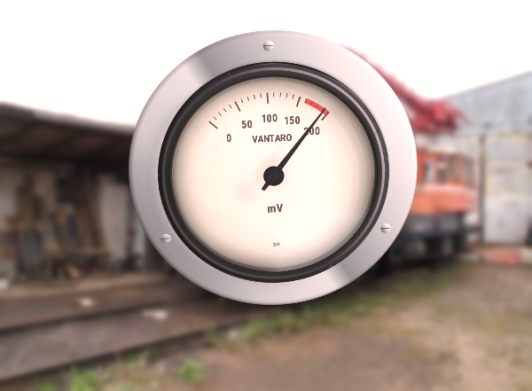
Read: 190mV
